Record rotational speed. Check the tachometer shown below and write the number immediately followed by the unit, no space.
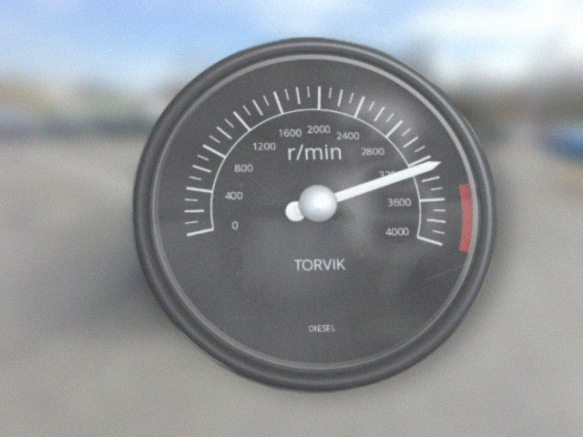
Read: 3300rpm
